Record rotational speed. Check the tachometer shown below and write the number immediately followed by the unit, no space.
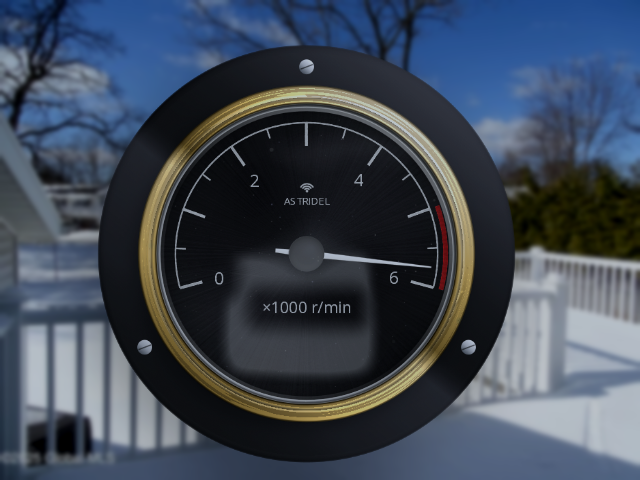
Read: 5750rpm
